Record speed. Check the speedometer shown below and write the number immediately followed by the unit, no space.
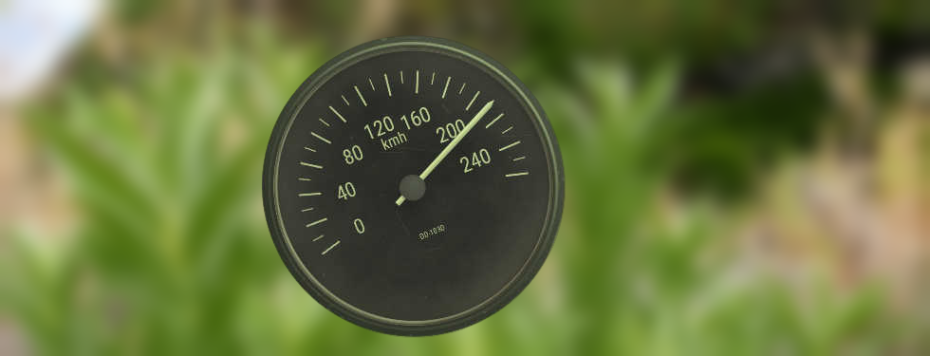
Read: 210km/h
